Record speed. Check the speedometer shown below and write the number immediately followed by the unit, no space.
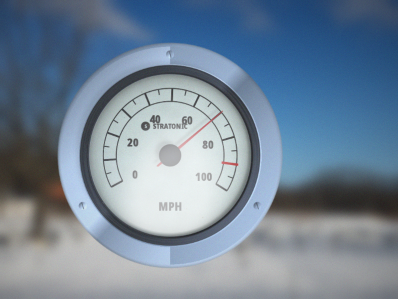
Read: 70mph
